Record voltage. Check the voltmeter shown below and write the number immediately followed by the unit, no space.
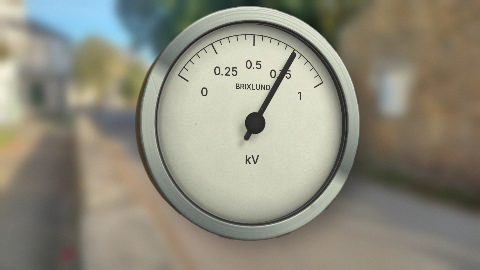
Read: 0.75kV
